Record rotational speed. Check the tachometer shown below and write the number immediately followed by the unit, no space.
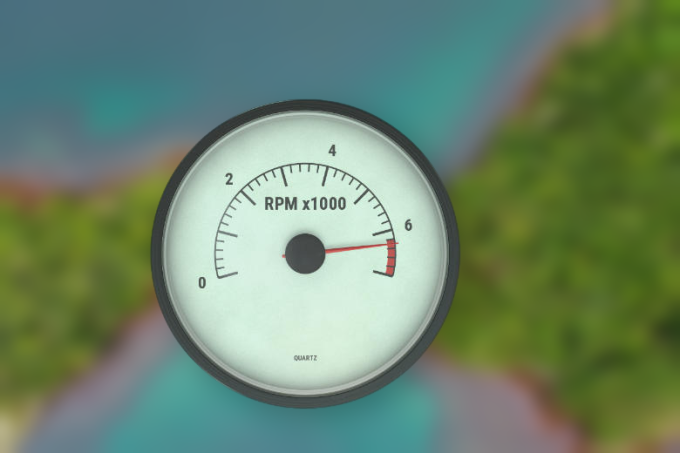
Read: 6300rpm
